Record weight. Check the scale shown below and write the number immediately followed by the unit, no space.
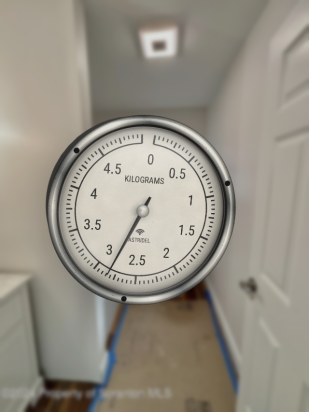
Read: 2.85kg
